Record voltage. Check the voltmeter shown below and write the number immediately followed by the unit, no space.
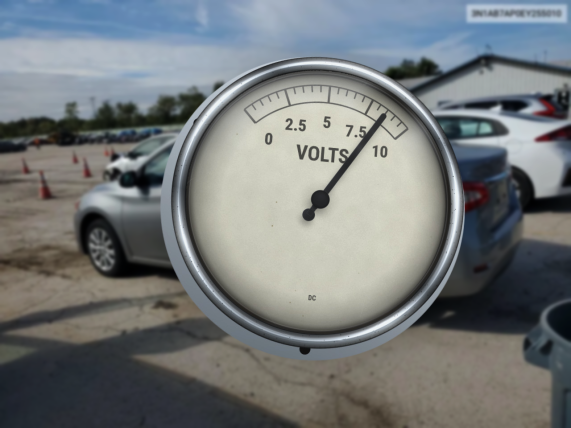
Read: 8.5V
